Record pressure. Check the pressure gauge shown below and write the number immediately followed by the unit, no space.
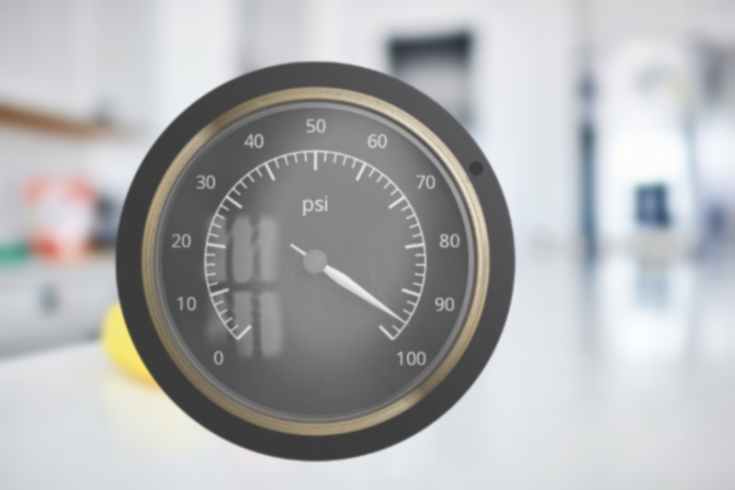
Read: 96psi
